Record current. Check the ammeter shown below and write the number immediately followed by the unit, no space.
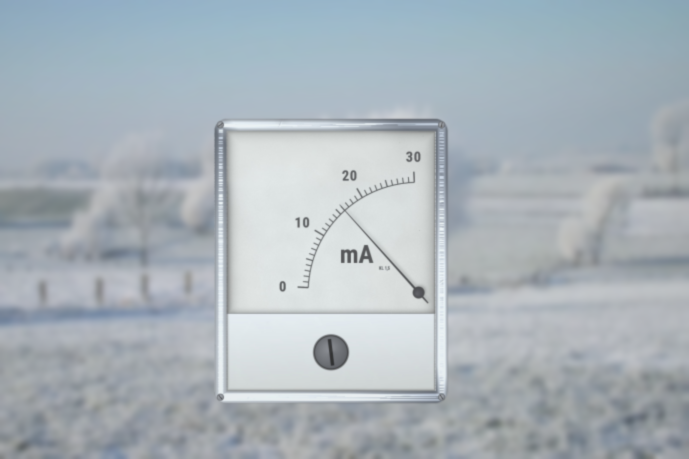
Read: 16mA
